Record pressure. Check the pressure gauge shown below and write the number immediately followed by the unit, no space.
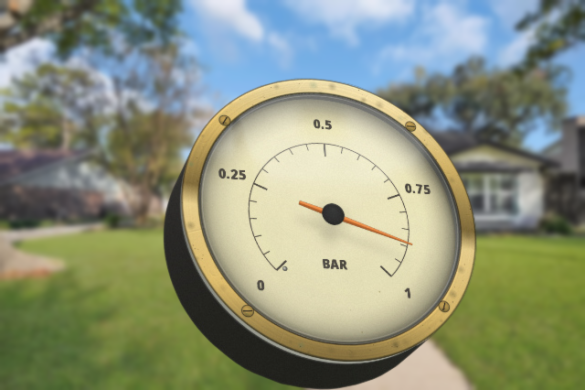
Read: 0.9bar
